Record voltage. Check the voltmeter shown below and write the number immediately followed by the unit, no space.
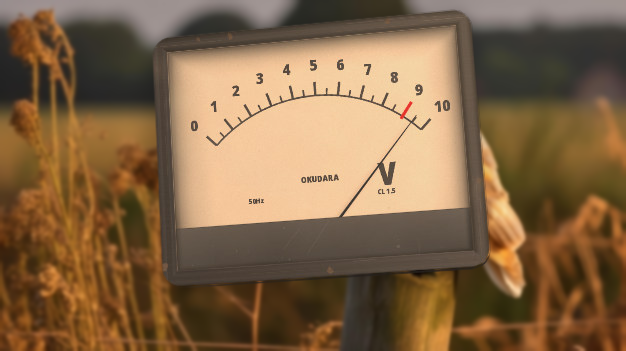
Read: 9.5V
